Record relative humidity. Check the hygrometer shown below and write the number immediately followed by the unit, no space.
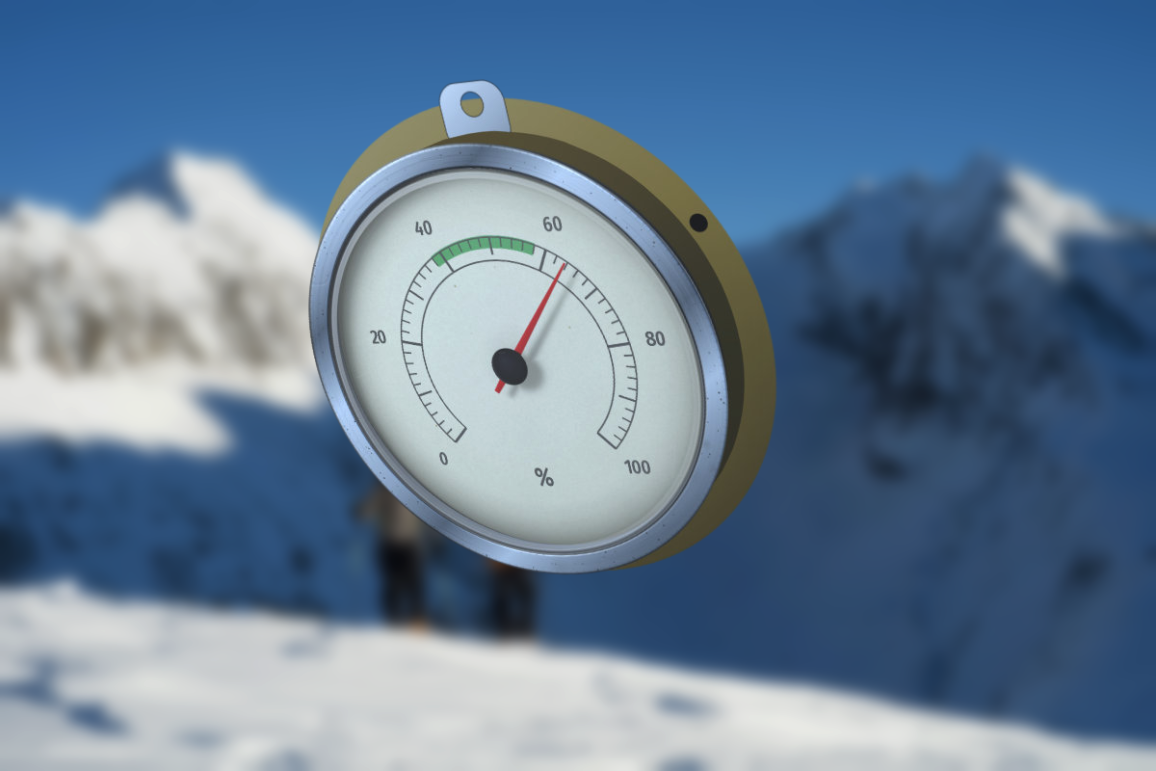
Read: 64%
